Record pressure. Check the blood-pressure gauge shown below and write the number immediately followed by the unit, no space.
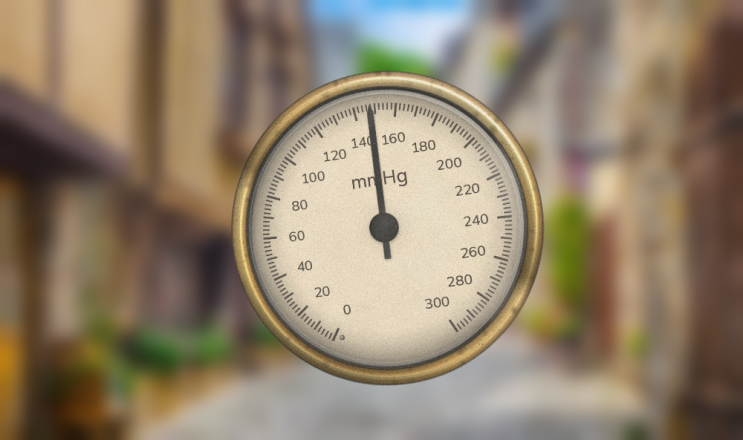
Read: 148mmHg
